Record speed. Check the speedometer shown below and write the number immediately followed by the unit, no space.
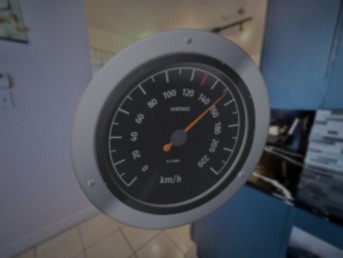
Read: 150km/h
